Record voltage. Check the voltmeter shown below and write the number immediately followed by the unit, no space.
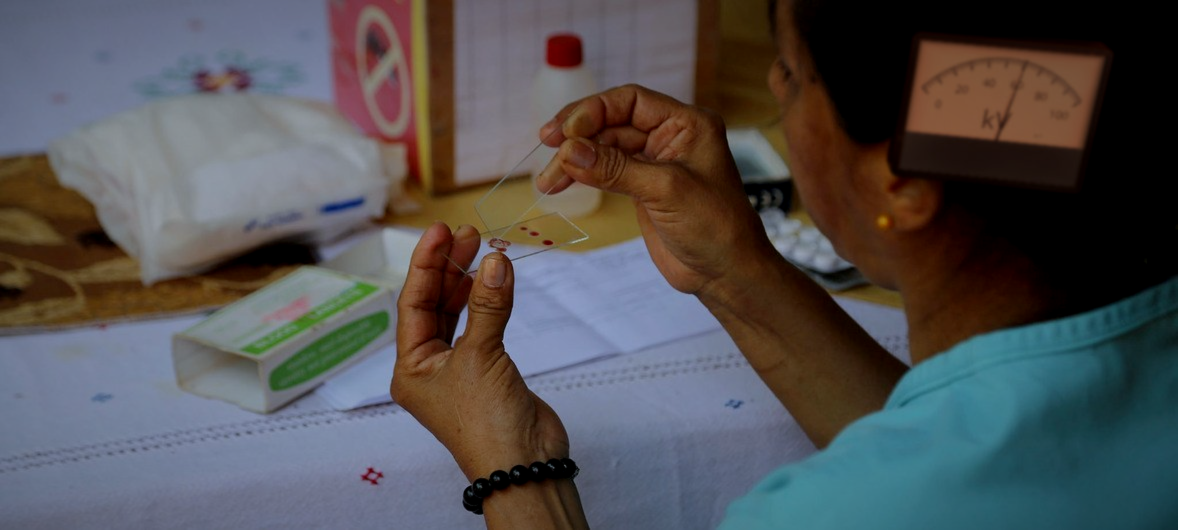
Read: 60kV
